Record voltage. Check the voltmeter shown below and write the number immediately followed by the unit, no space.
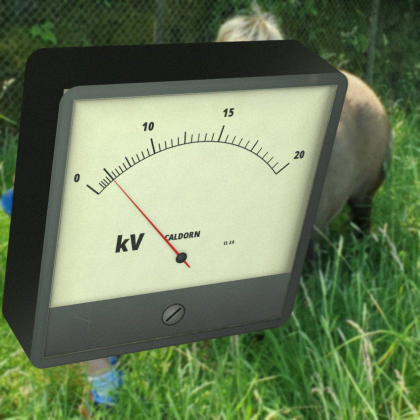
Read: 5kV
